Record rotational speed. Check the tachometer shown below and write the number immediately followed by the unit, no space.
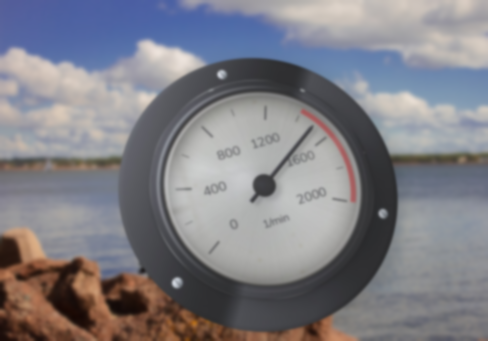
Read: 1500rpm
